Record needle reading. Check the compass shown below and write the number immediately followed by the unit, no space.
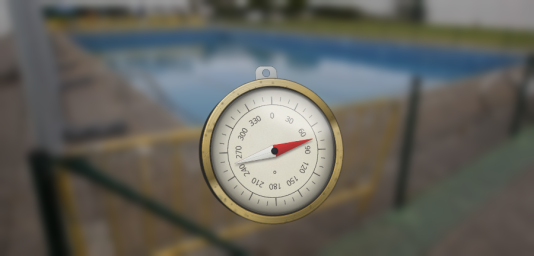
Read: 75°
